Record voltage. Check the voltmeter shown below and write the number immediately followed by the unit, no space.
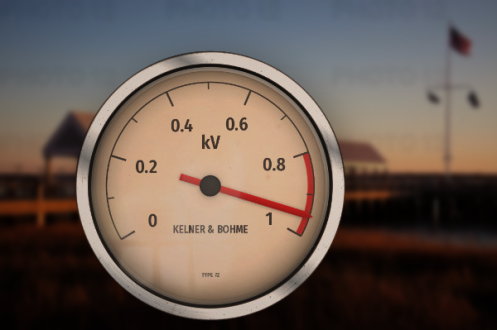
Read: 0.95kV
